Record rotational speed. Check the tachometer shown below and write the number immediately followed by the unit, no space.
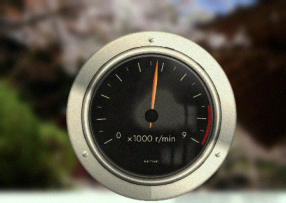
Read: 4750rpm
